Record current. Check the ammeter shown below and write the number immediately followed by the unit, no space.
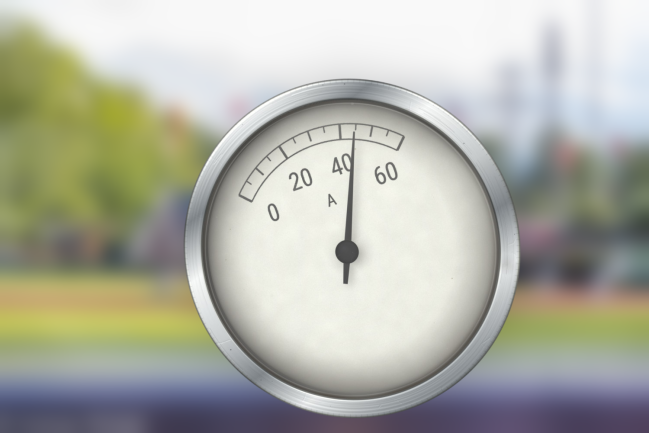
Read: 45A
